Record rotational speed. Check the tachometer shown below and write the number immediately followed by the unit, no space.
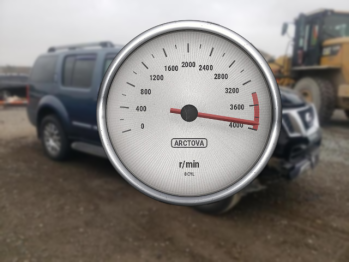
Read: 3900rpm
